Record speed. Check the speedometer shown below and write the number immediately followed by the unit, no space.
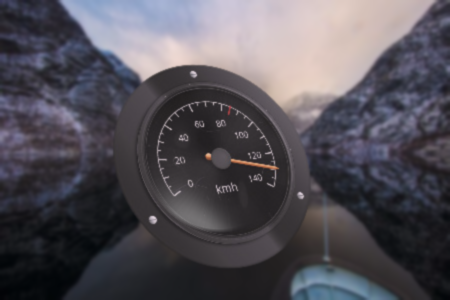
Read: 130km/h
